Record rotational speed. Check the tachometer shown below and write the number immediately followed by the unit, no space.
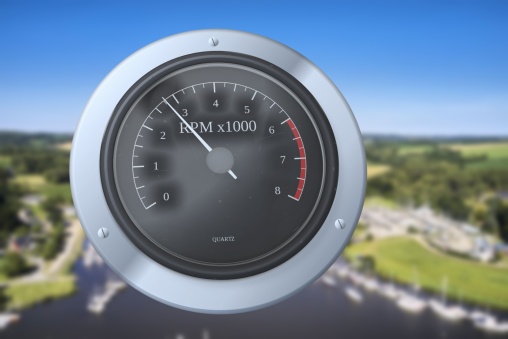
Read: 2750rpm
